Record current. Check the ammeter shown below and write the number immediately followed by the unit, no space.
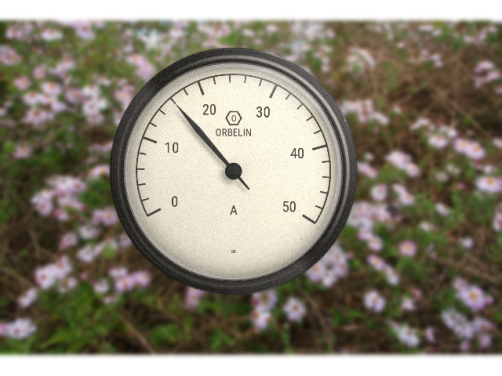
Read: 16A
